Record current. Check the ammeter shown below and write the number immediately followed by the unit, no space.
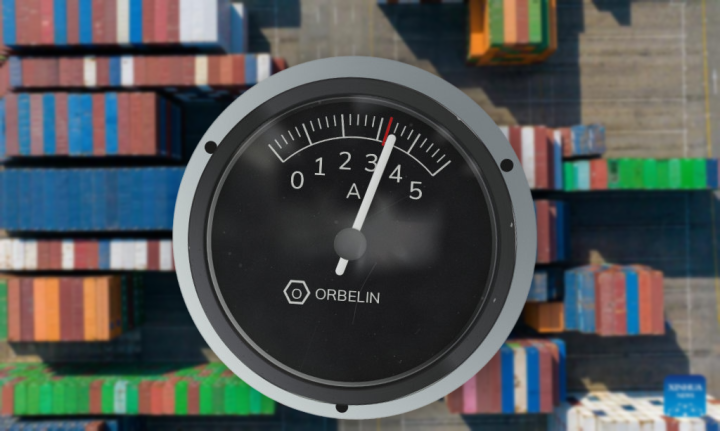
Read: 3.4A
